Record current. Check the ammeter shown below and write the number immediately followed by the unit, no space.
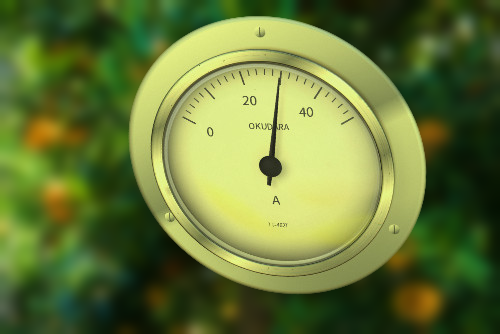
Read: 30A
